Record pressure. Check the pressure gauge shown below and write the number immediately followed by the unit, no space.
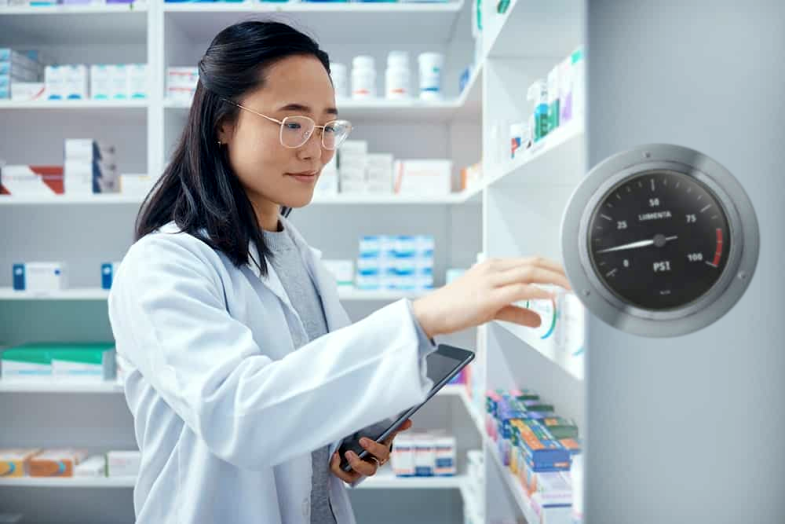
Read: 10psi
